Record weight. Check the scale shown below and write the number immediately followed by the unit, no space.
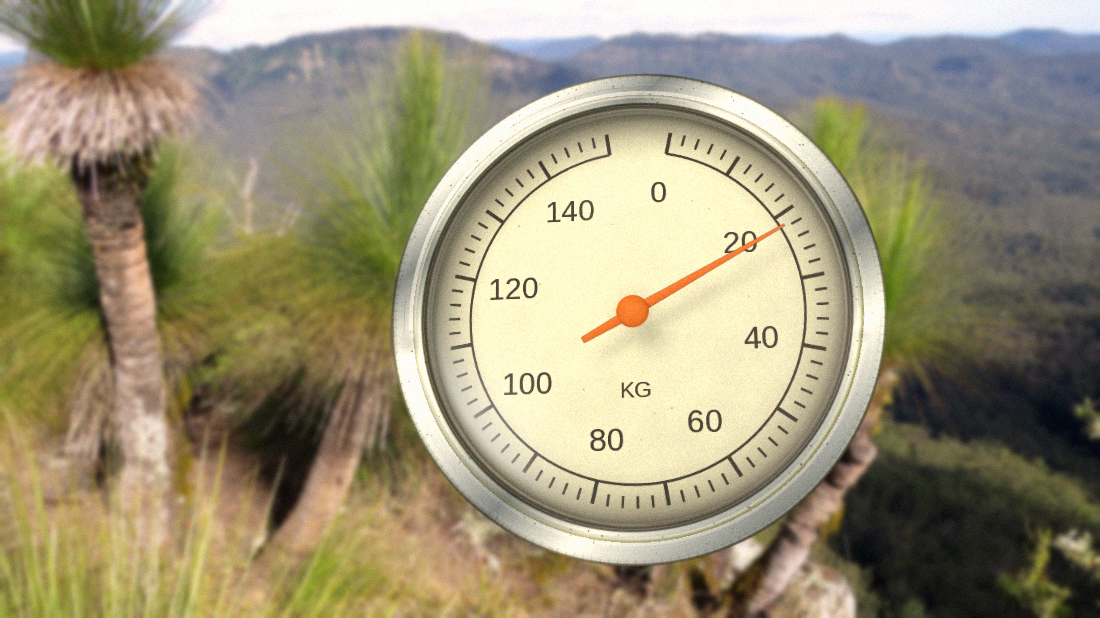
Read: 22kg
